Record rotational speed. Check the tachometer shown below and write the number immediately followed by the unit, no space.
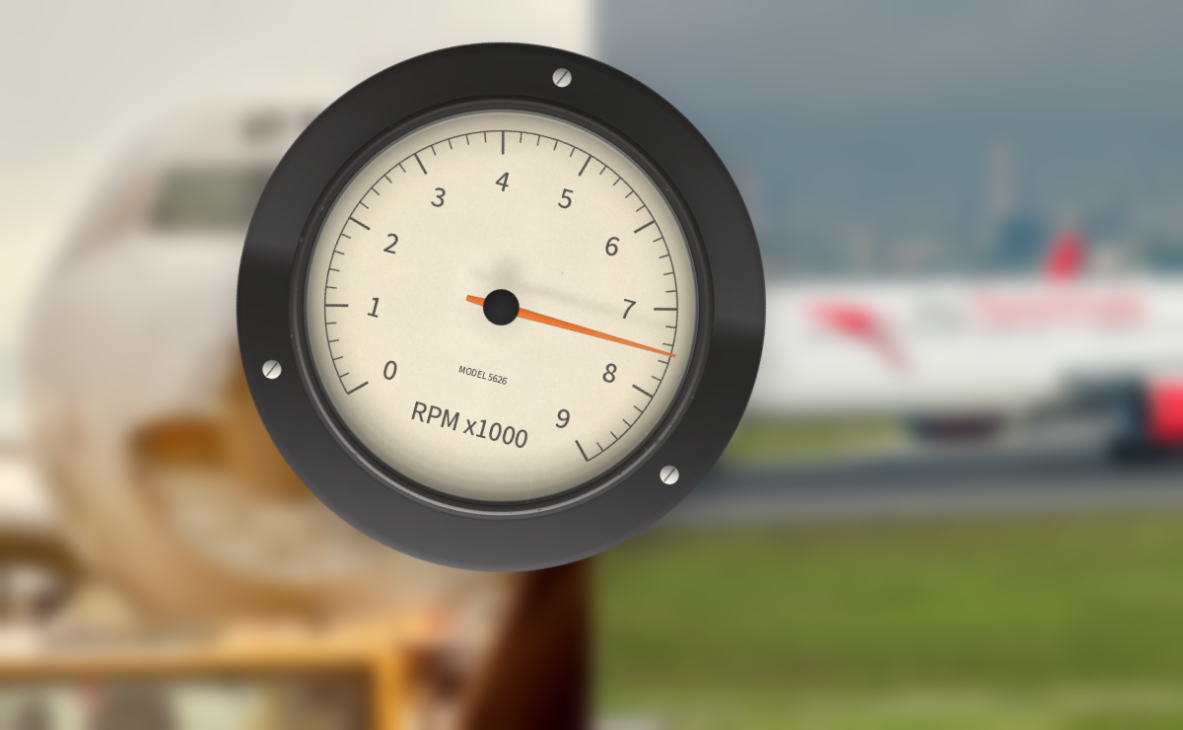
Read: 7500rpm
